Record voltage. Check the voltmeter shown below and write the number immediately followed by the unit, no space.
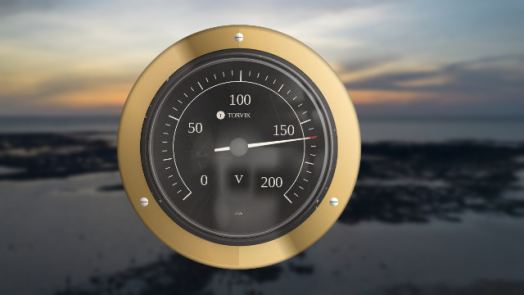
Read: 160V
